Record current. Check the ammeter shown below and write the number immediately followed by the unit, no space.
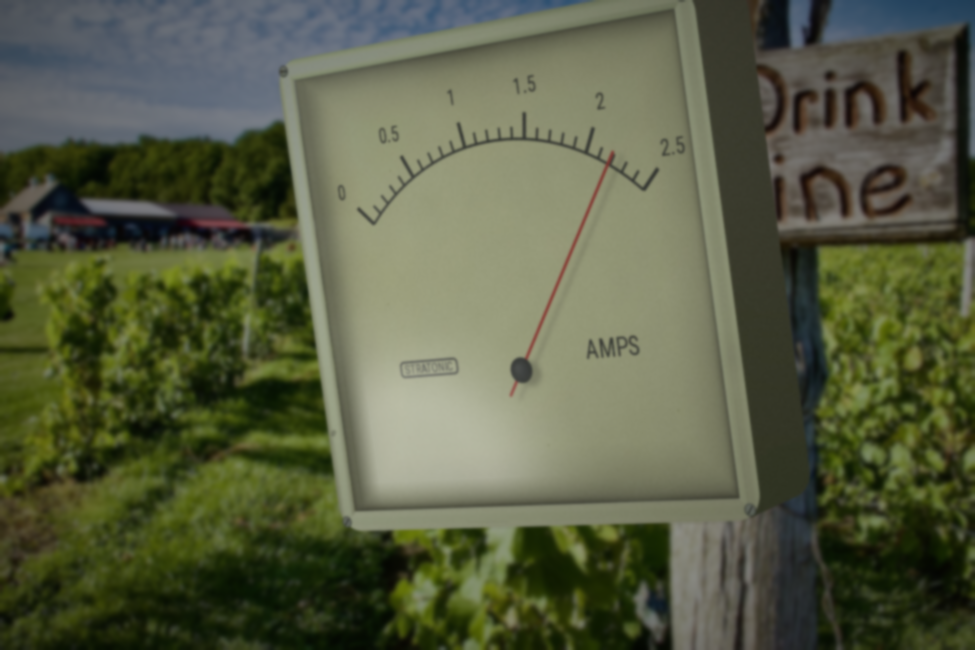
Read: 2.2A
